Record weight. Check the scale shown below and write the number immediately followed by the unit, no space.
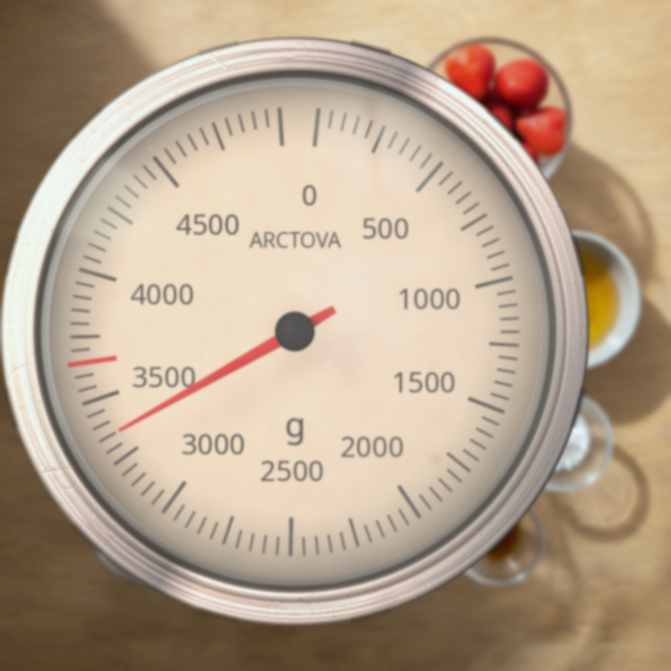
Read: 3350g
